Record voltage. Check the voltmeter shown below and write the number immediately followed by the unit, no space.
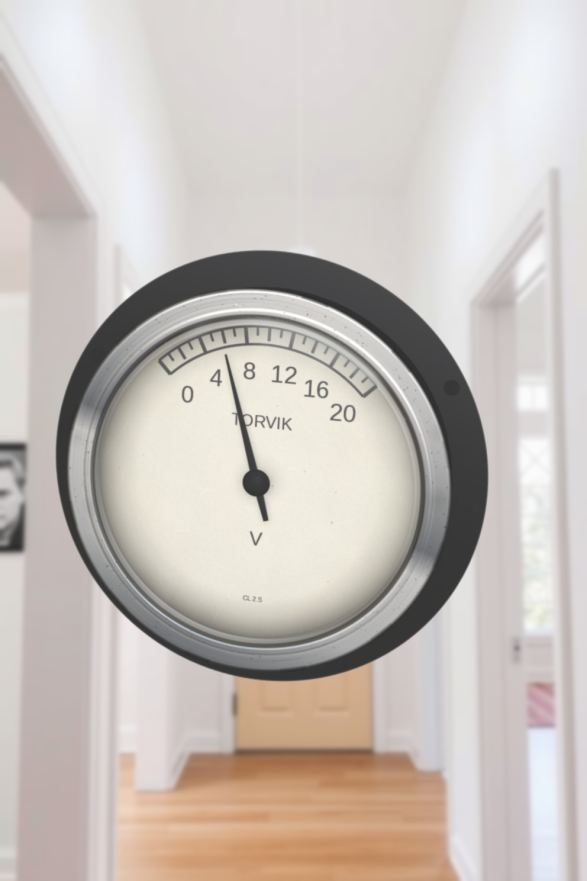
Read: 6V
